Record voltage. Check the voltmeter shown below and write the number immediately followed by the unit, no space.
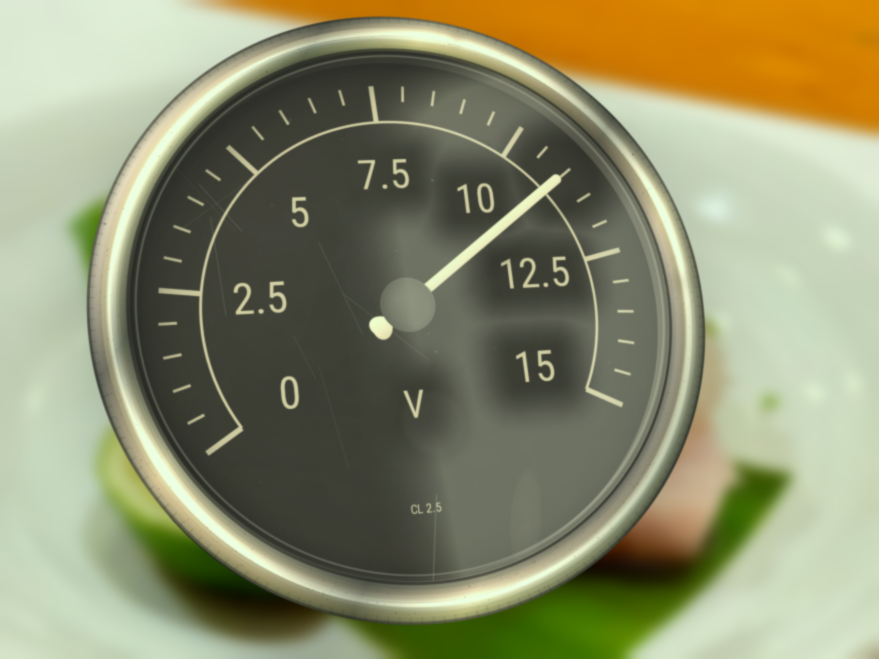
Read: 11V
